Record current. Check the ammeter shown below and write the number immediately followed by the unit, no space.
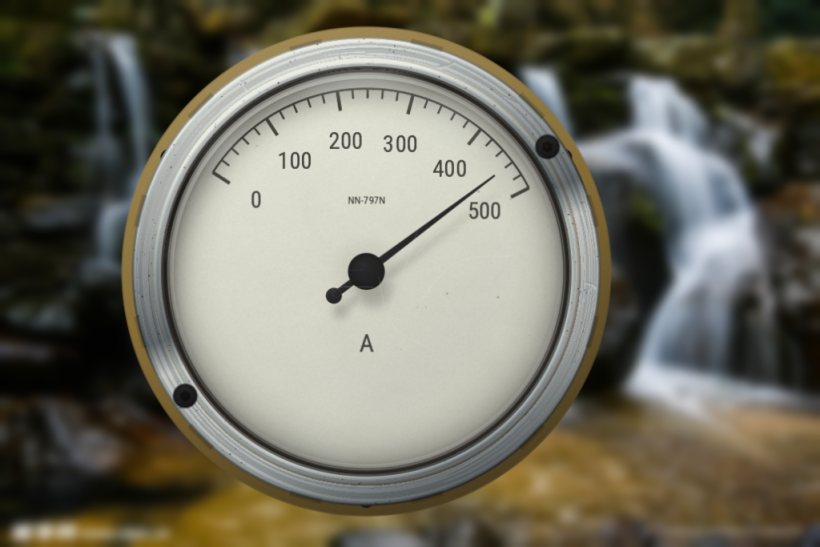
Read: 460A
